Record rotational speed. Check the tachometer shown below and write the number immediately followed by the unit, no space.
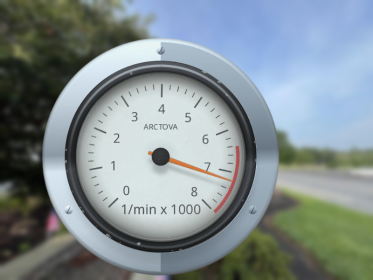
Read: 7200rpm
